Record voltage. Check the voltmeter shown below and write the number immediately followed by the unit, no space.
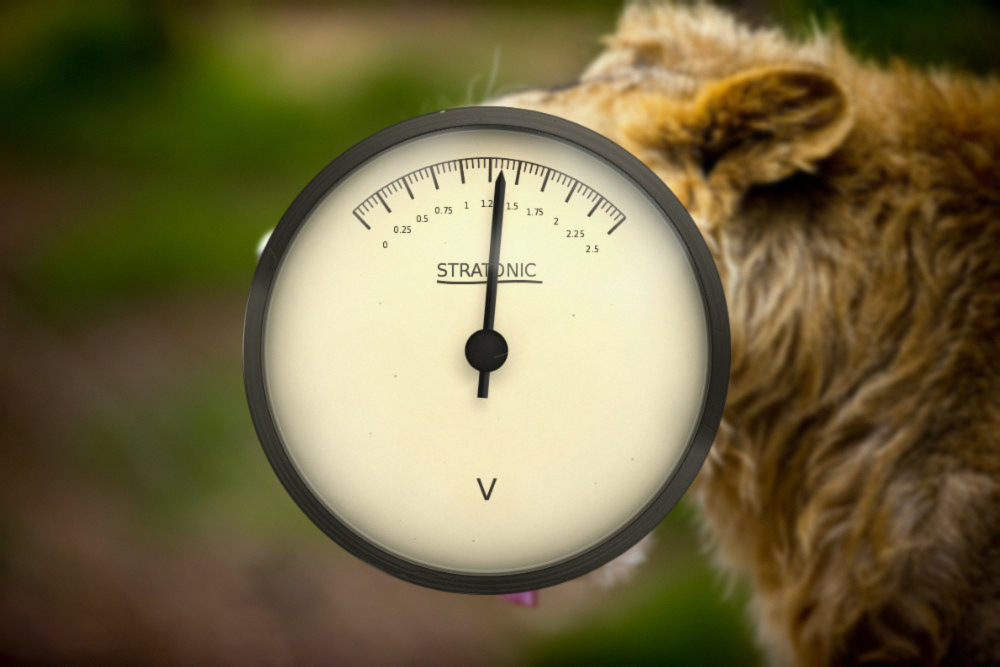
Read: 1.35V
